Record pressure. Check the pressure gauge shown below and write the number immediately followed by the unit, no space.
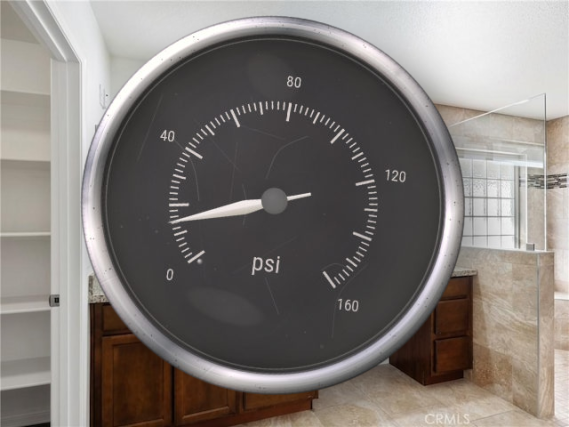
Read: 14psi
